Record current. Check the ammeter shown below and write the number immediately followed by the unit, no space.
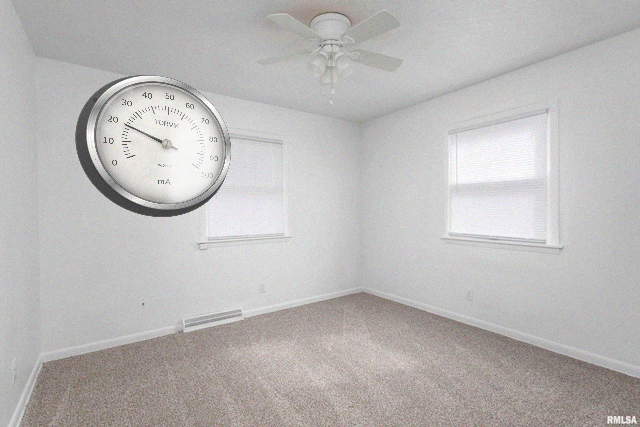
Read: 20mA
